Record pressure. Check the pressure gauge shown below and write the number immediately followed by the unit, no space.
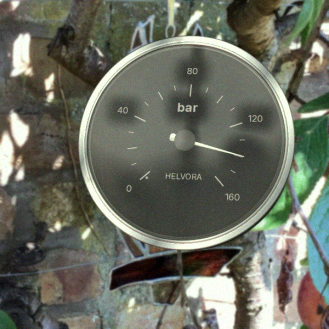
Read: 140bar
